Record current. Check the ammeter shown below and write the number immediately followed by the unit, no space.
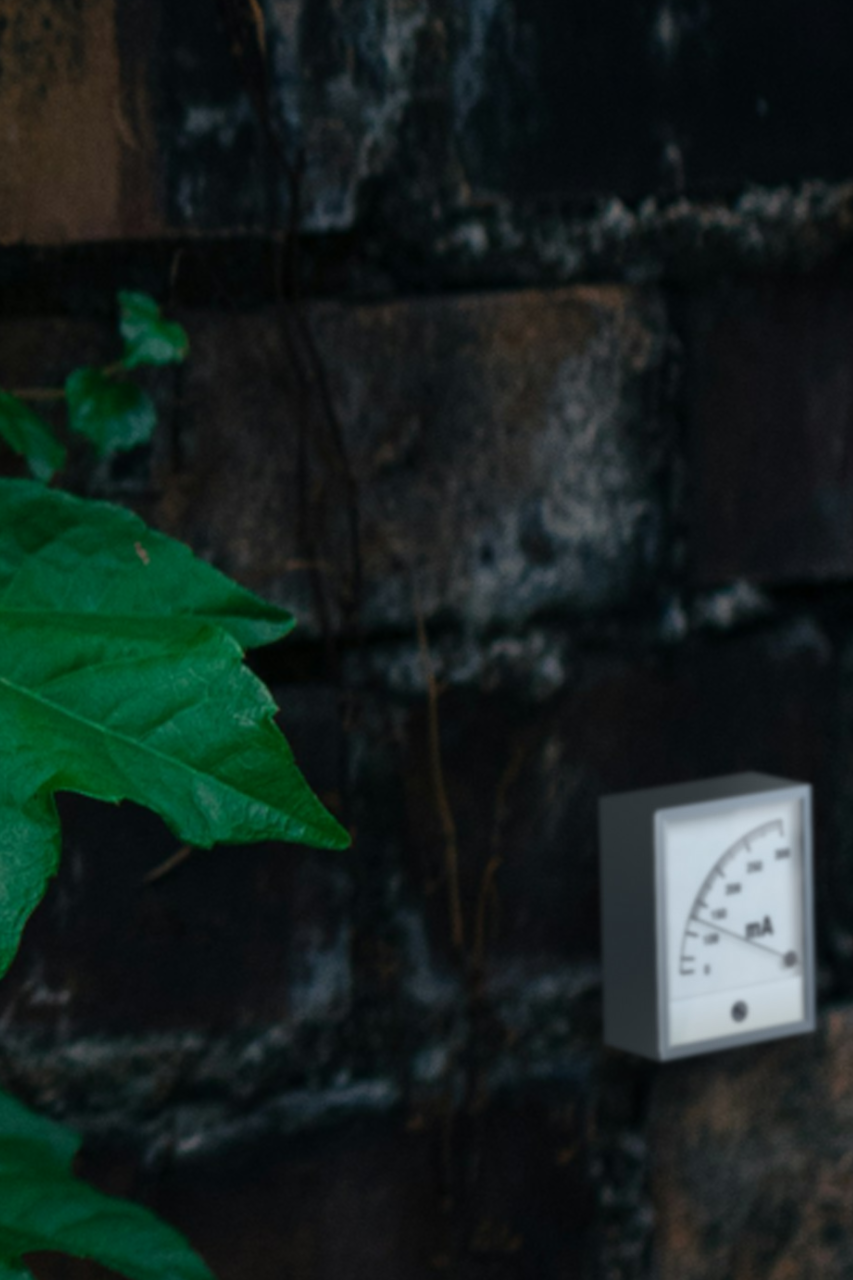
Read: 125mA
